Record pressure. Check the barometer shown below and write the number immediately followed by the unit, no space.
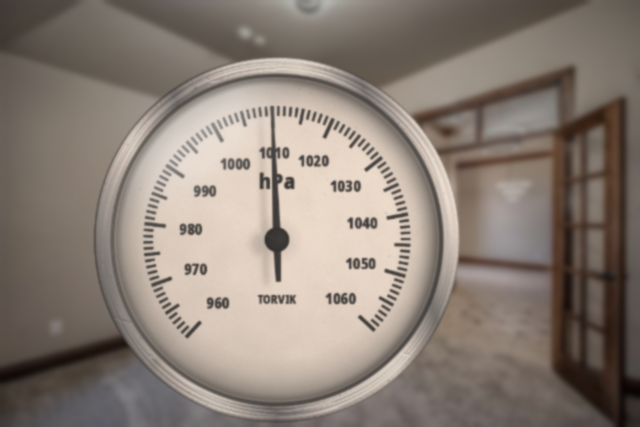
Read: 1010hPa
